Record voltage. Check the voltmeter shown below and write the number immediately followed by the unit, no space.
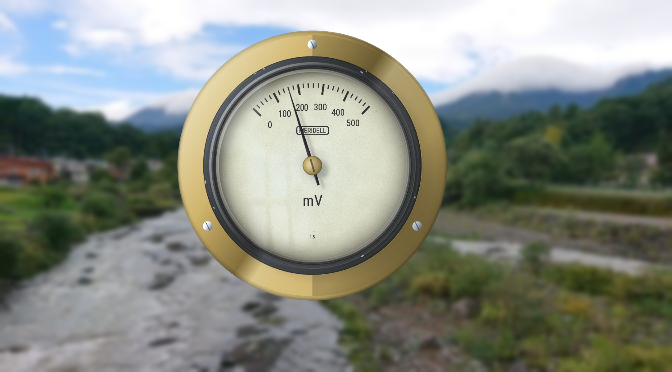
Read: 160mV
